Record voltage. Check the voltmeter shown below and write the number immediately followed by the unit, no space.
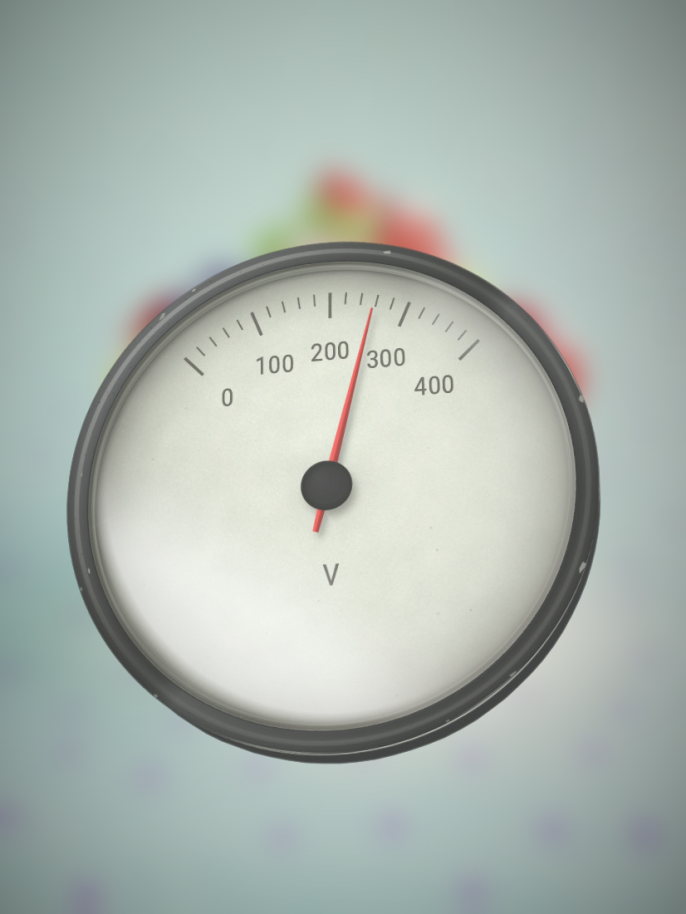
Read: 260V
